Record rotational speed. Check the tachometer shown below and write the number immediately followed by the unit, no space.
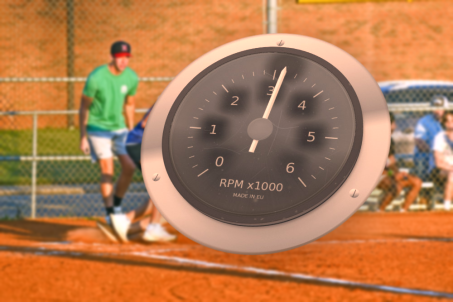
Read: 3200rpm
